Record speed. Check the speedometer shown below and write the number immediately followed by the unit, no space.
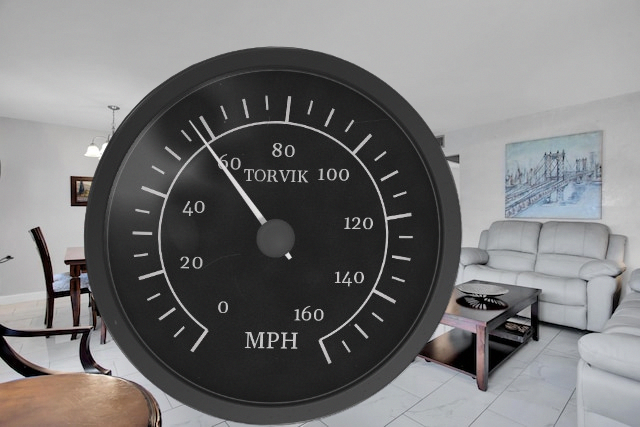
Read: 57.5mph
